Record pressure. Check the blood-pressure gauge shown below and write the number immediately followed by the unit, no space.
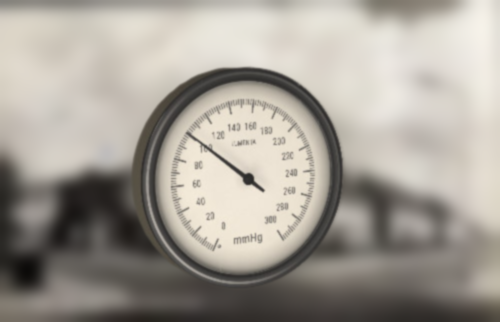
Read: 100mmHg
